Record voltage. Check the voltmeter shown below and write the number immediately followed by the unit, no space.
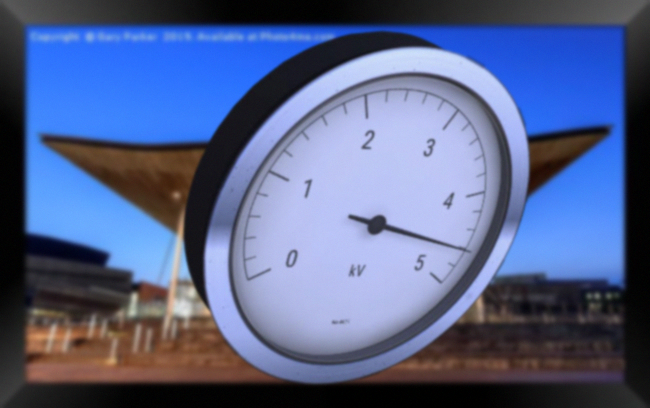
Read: 4.6kV
